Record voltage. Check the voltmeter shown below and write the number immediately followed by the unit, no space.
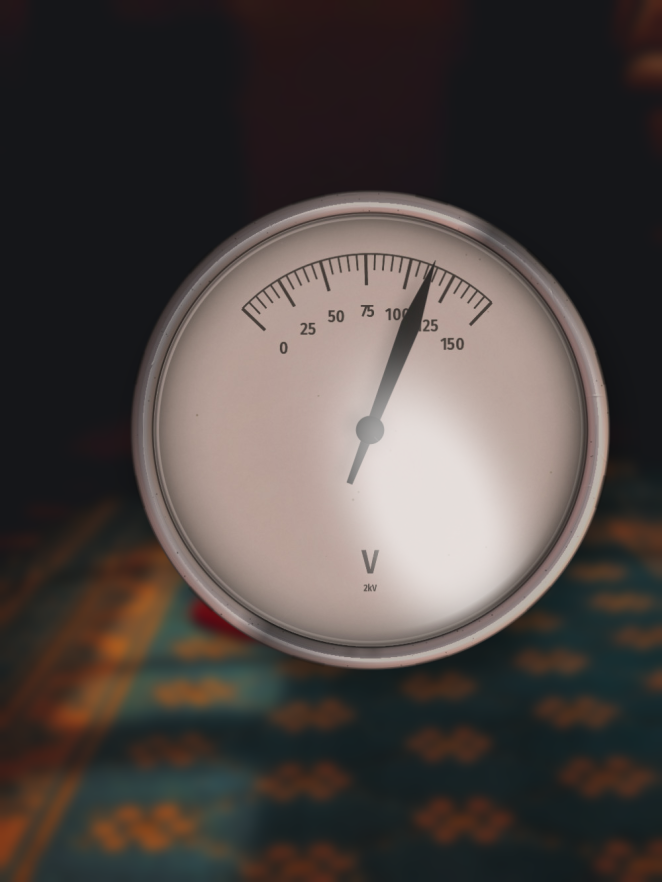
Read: 112.5V
